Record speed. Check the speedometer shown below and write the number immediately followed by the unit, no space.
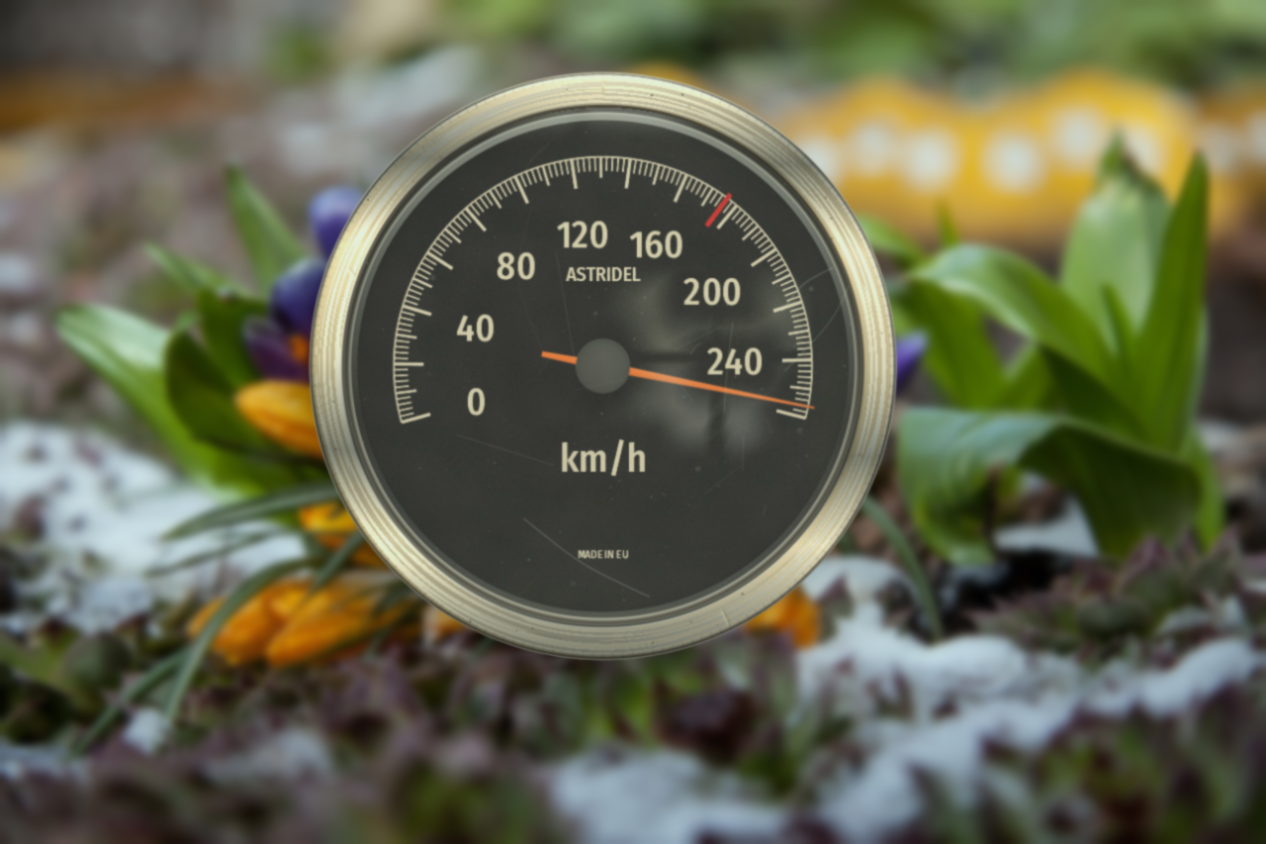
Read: 256km/h
